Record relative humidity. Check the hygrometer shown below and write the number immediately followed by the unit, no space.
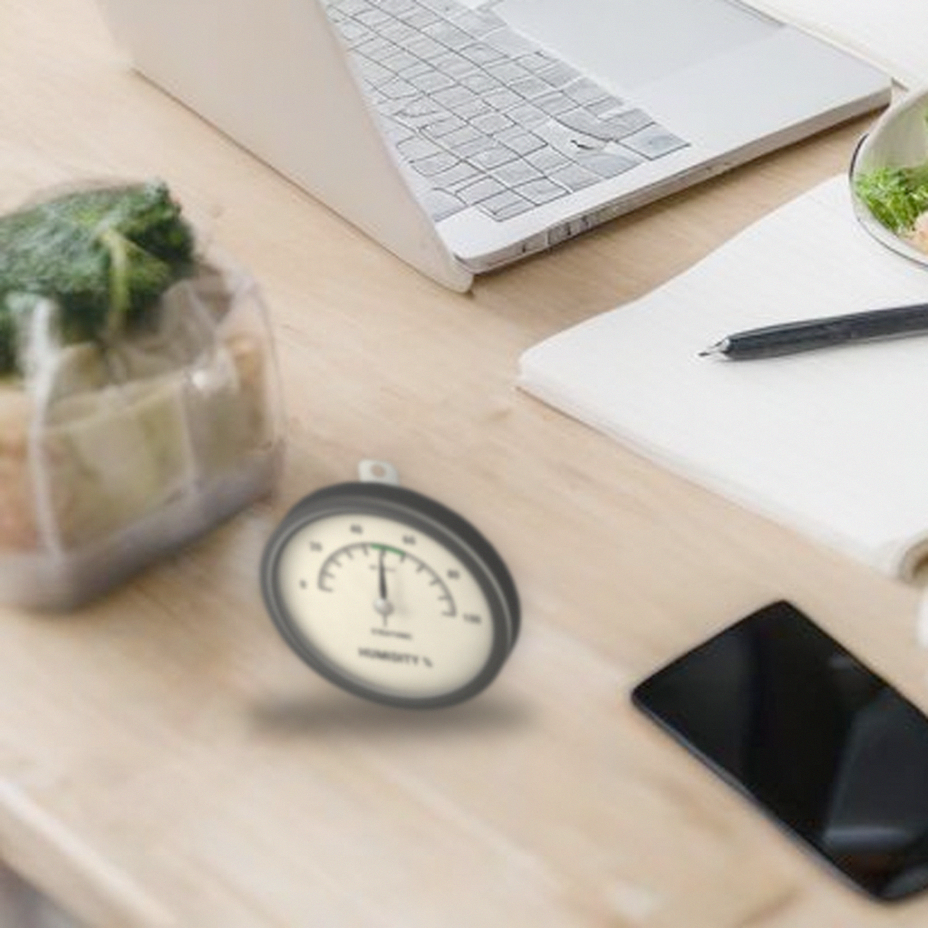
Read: 50%
